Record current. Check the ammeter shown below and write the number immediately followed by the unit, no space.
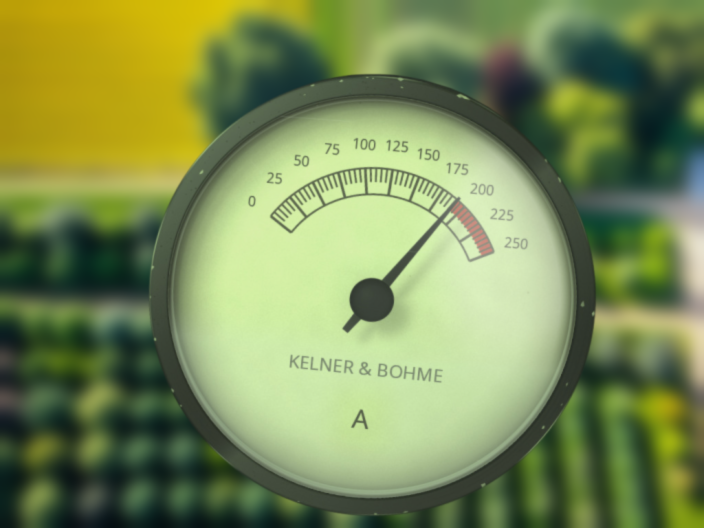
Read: 190A
